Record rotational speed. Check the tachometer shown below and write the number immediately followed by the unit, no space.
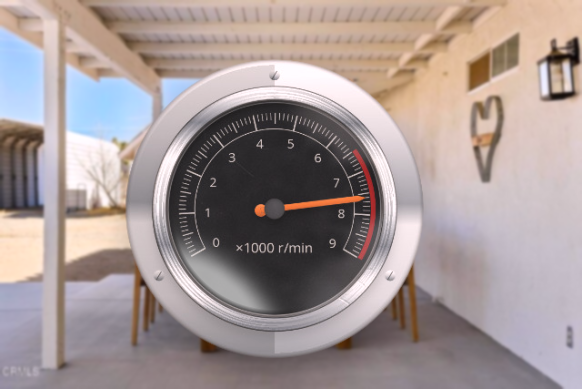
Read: 7600rpm
